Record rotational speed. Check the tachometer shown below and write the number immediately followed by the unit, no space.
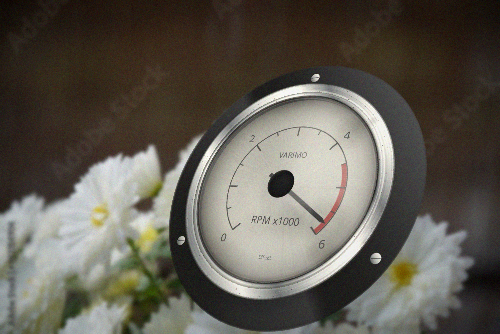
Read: 5750rpm
